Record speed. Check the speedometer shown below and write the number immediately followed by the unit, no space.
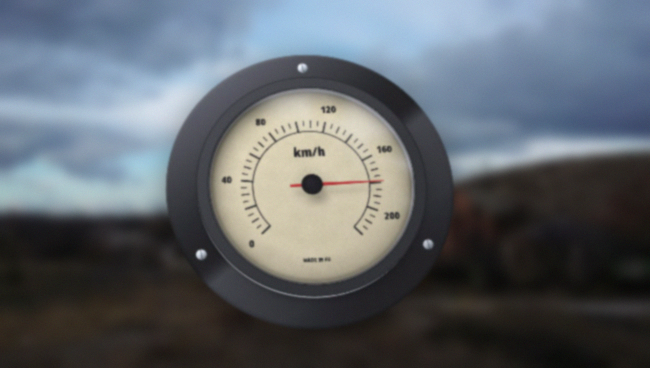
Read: 180km/h
